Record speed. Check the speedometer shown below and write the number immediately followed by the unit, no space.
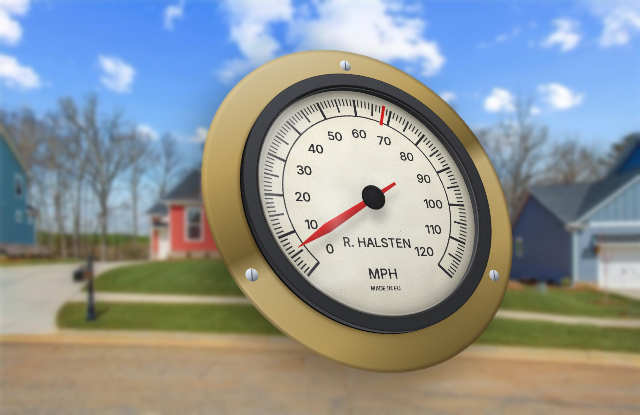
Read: 6mph
